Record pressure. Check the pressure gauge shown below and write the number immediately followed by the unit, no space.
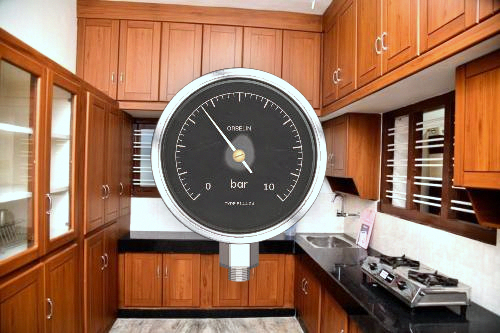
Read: 3.6bar
